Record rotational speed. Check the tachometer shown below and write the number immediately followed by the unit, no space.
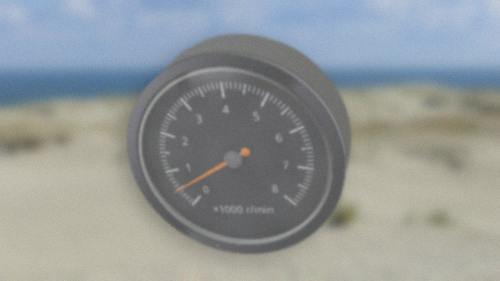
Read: 500rpm
